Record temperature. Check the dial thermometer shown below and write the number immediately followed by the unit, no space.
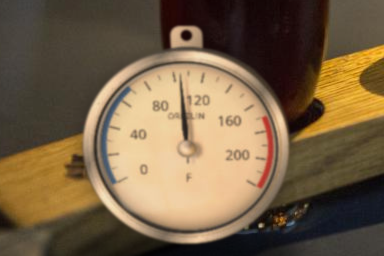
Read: 105°F
